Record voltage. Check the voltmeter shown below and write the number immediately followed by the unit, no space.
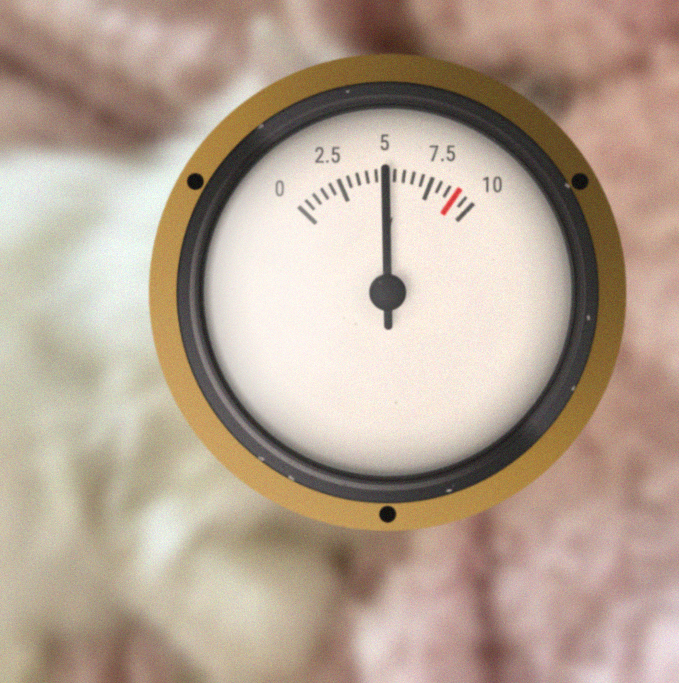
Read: 5V
